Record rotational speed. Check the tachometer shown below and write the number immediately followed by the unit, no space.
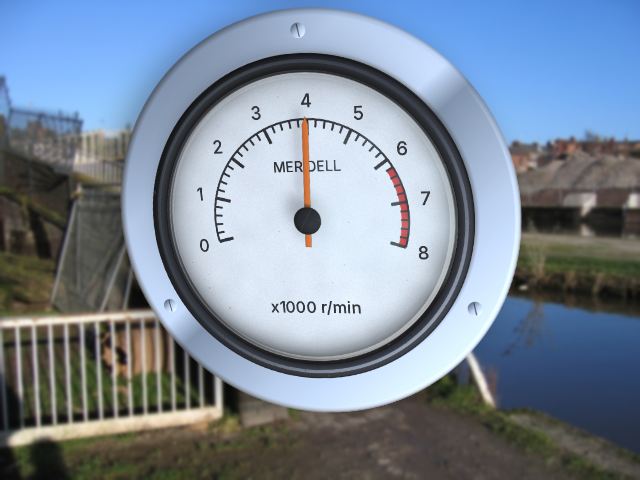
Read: 4000rpm
